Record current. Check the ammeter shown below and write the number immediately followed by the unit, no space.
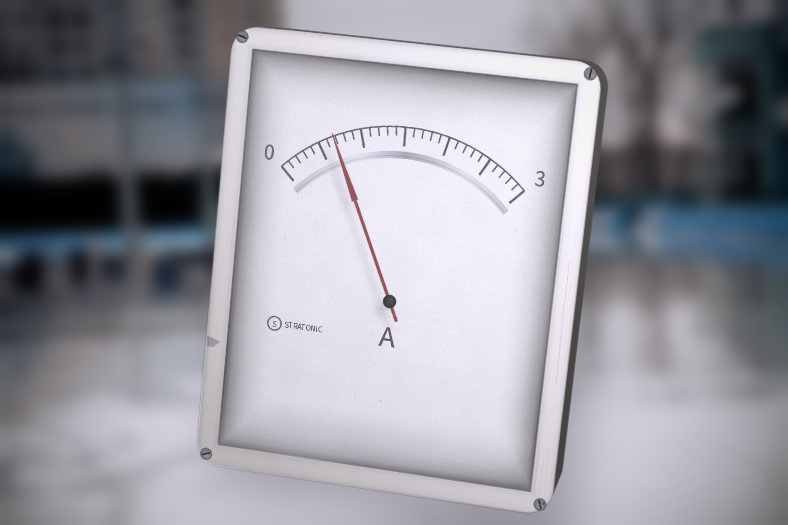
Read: 0.7A
